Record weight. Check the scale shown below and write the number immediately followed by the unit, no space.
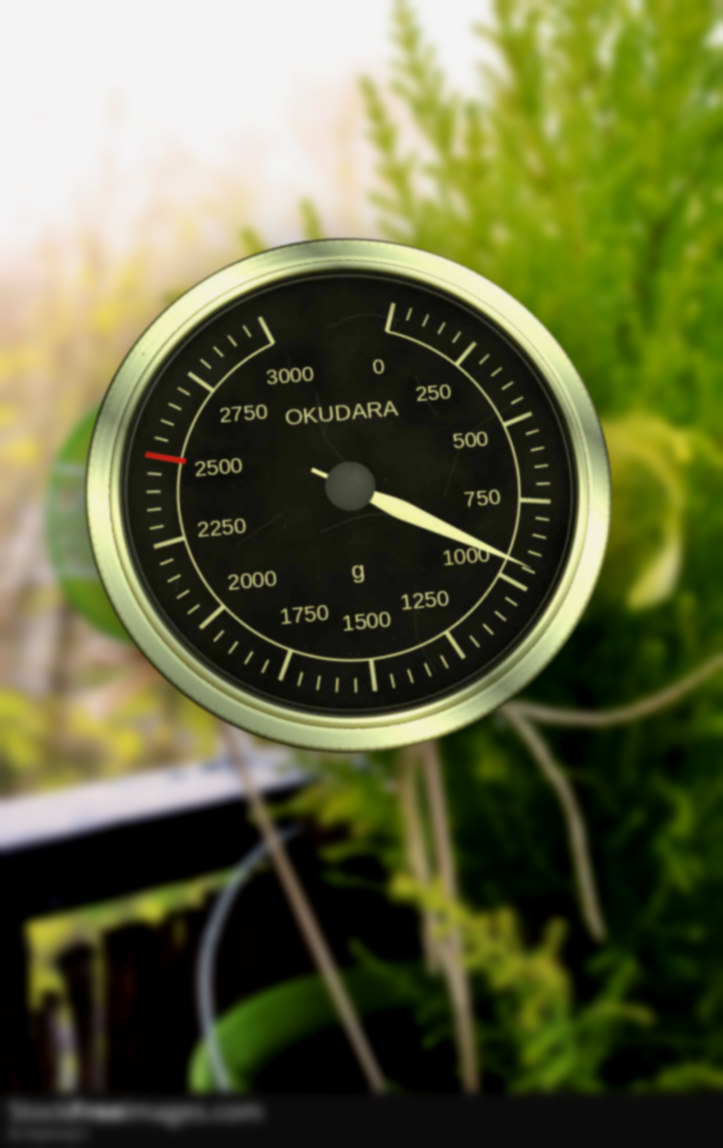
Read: 950g
